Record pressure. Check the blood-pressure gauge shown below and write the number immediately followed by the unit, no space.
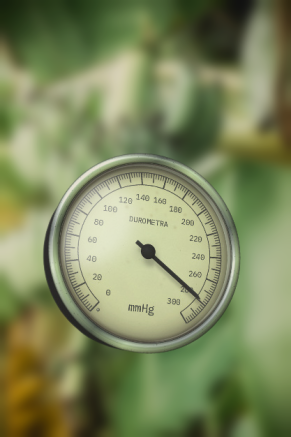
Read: 280mmHg
